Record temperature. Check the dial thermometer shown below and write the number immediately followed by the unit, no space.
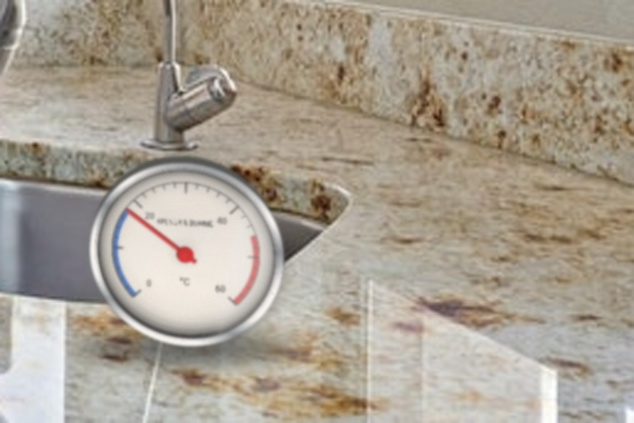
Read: 18°C
